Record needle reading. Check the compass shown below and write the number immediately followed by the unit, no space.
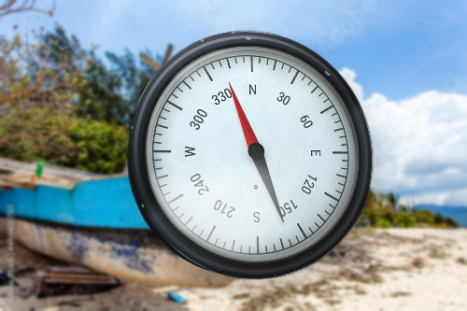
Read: 340°
